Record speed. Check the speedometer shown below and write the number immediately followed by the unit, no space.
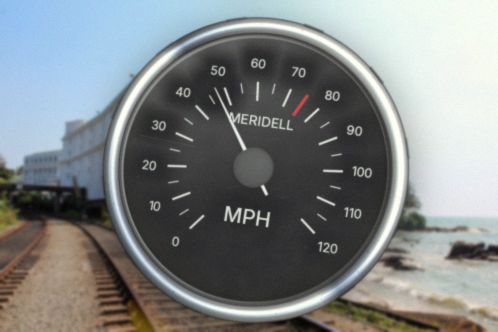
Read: 47.5mph
